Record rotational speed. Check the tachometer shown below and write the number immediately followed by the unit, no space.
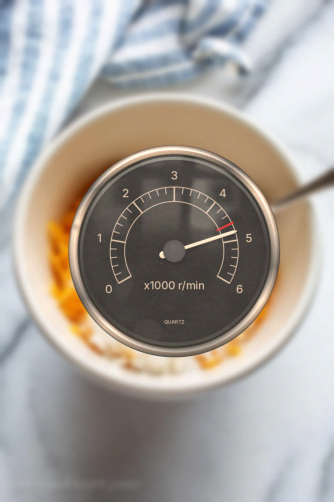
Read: 4800rpm
